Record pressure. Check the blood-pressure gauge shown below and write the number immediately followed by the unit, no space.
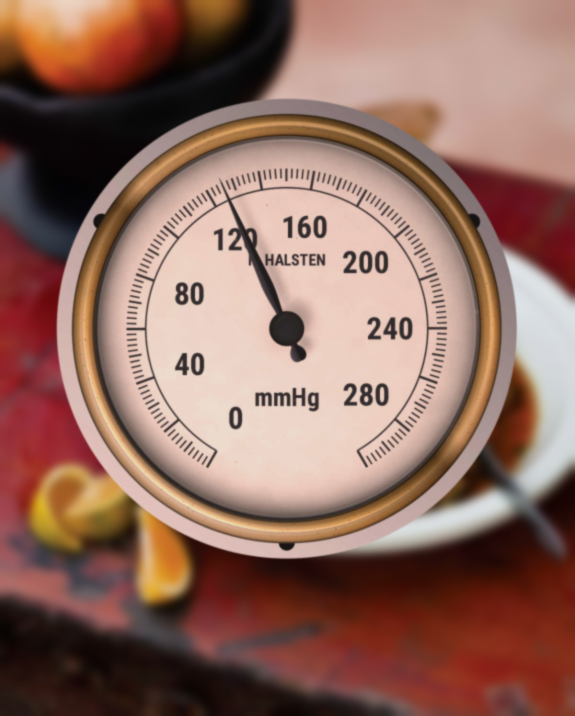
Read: 126mmHg
